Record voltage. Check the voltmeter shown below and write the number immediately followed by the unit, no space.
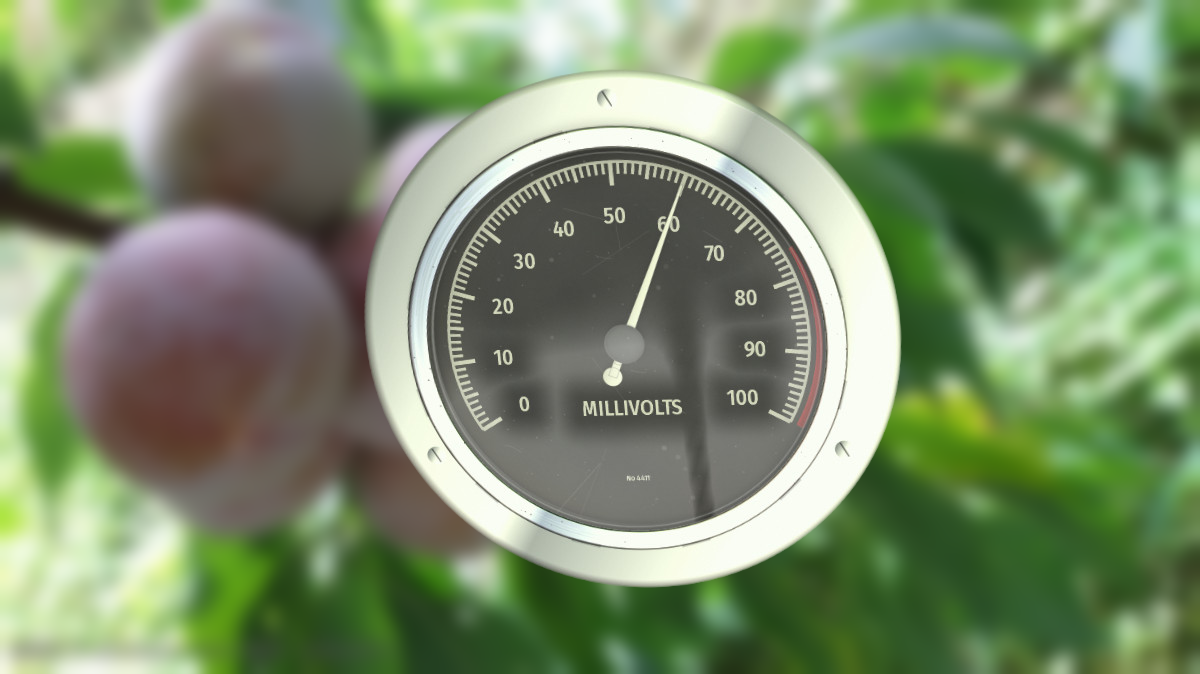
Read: 60mV
